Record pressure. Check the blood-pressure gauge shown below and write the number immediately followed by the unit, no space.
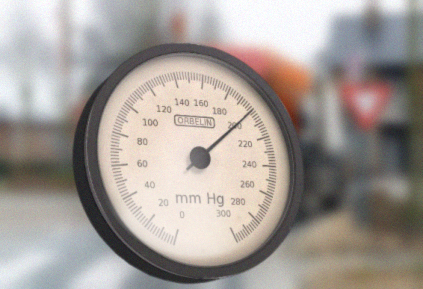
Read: 200mmHg
